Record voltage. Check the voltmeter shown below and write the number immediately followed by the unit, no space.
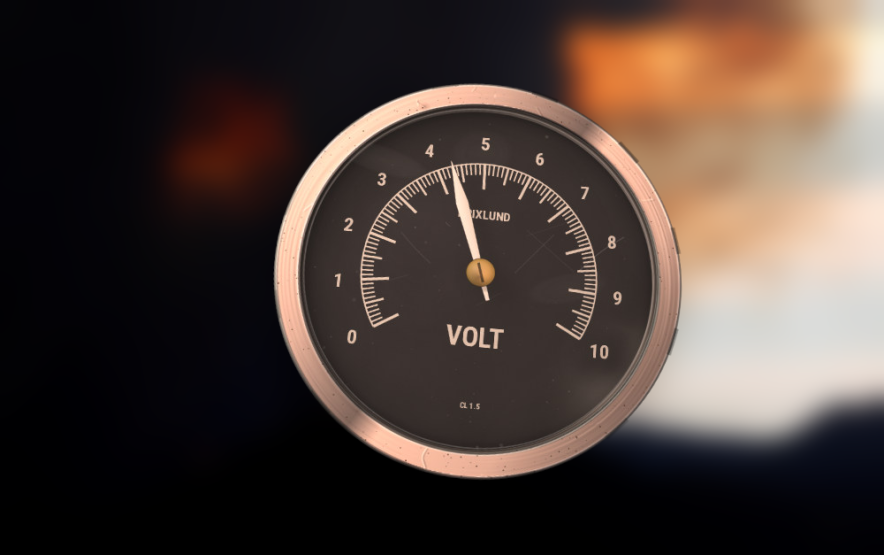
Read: 4.3V
